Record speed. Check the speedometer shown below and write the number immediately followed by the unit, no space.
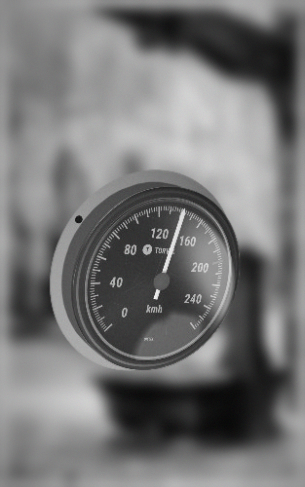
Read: 140km/h
